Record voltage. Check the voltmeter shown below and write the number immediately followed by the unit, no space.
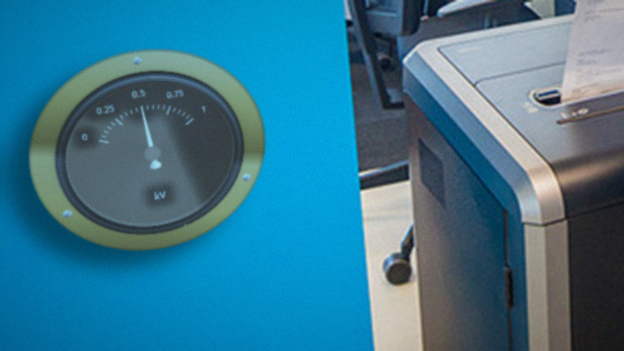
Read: 0.5kV
